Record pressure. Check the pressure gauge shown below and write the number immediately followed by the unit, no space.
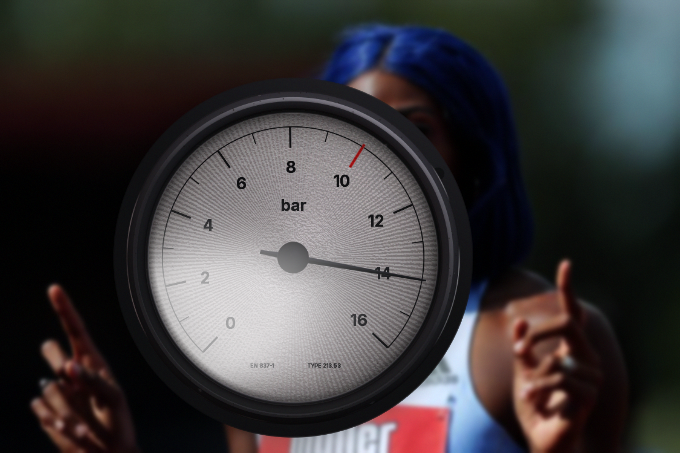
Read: 14bar
